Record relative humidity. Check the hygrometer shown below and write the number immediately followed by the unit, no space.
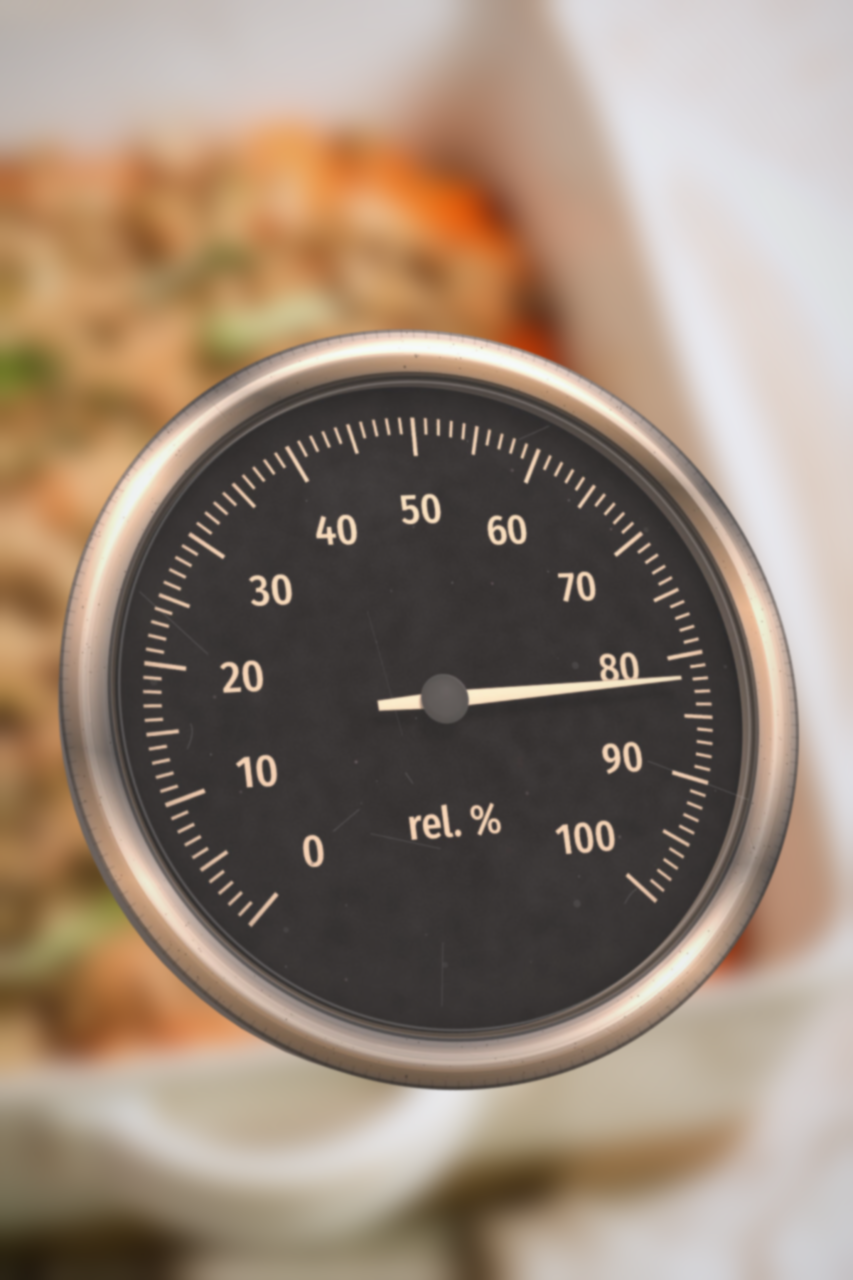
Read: 82%
